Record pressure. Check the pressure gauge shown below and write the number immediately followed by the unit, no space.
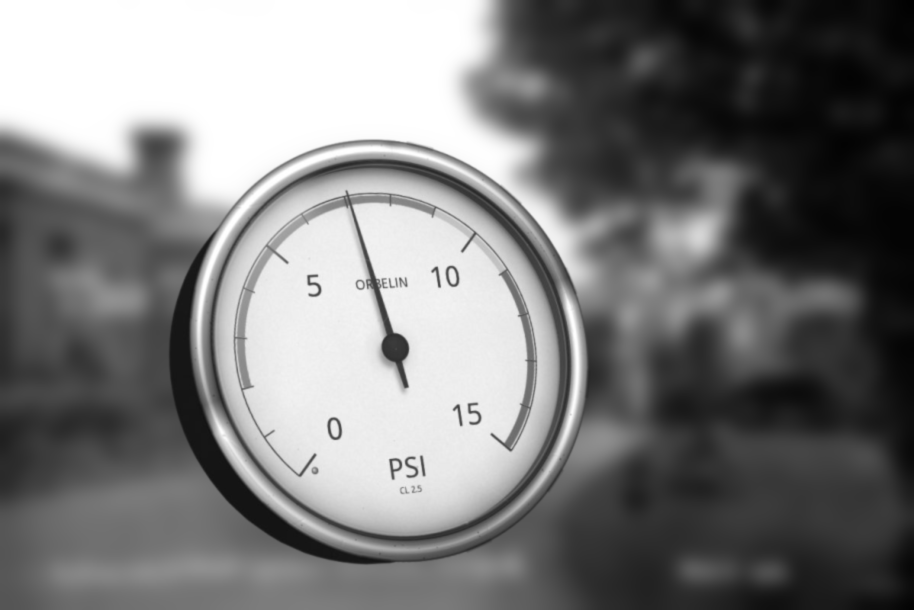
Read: 7psi
